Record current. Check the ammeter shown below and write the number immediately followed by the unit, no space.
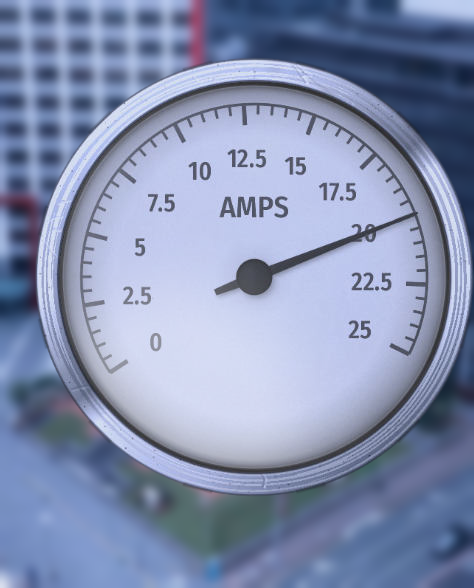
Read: 20A
